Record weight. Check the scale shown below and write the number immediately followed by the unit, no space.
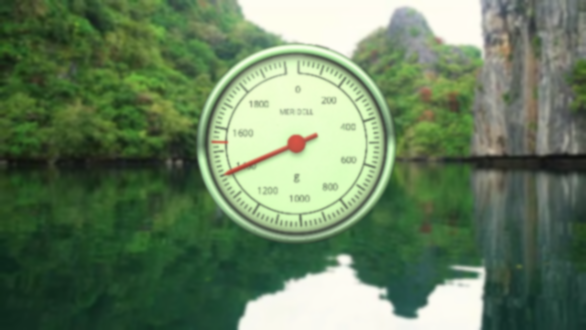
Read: 1400g
